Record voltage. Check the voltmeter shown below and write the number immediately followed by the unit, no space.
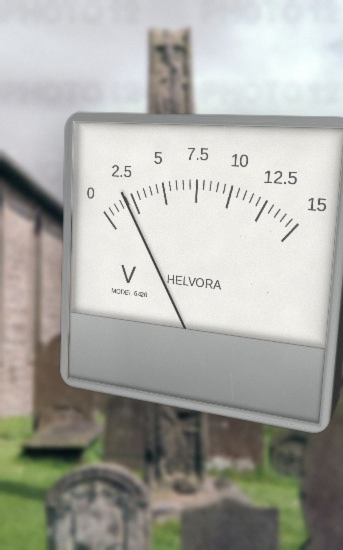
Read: 2V
